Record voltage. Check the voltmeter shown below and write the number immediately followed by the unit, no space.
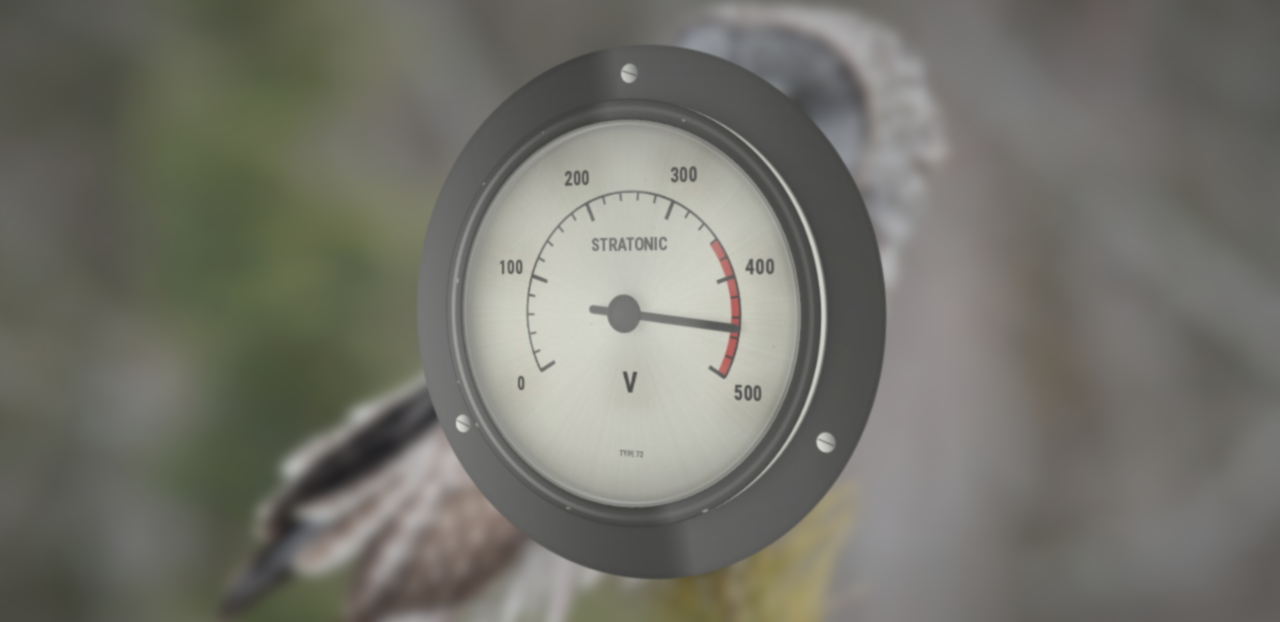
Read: 450V
